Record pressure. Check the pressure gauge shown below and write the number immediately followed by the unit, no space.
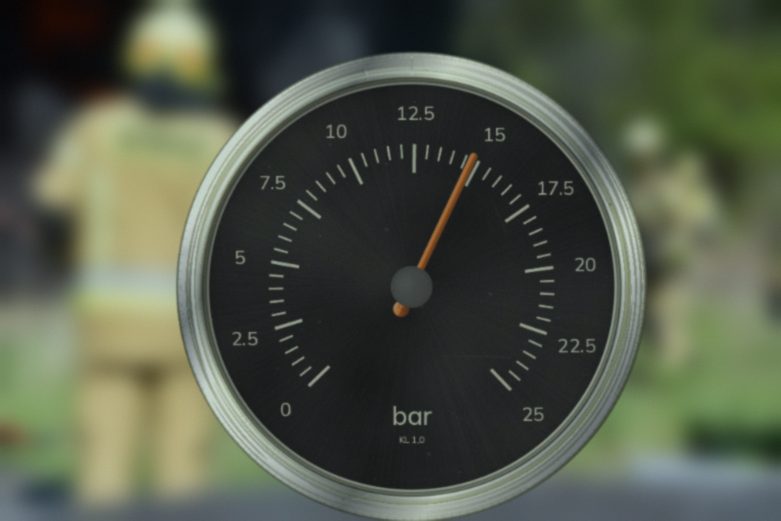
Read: 14.75bar
